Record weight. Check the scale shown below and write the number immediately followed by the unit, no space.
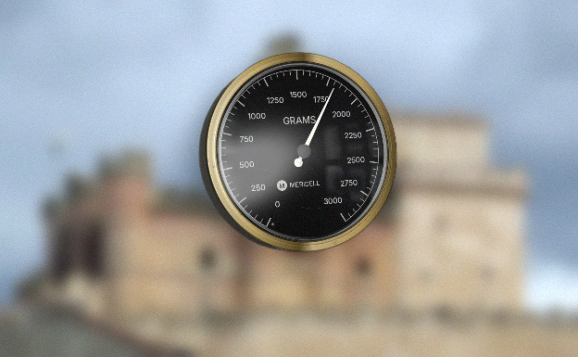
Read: 1800g
